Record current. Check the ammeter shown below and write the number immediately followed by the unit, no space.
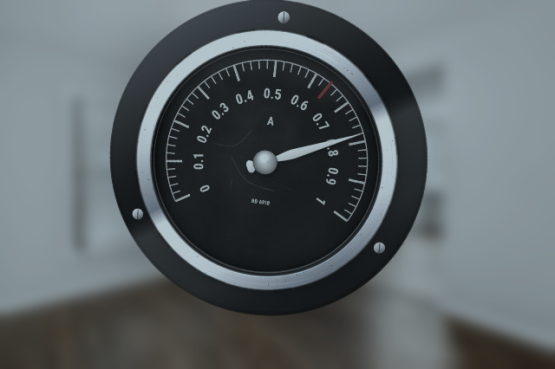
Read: 0.78A
